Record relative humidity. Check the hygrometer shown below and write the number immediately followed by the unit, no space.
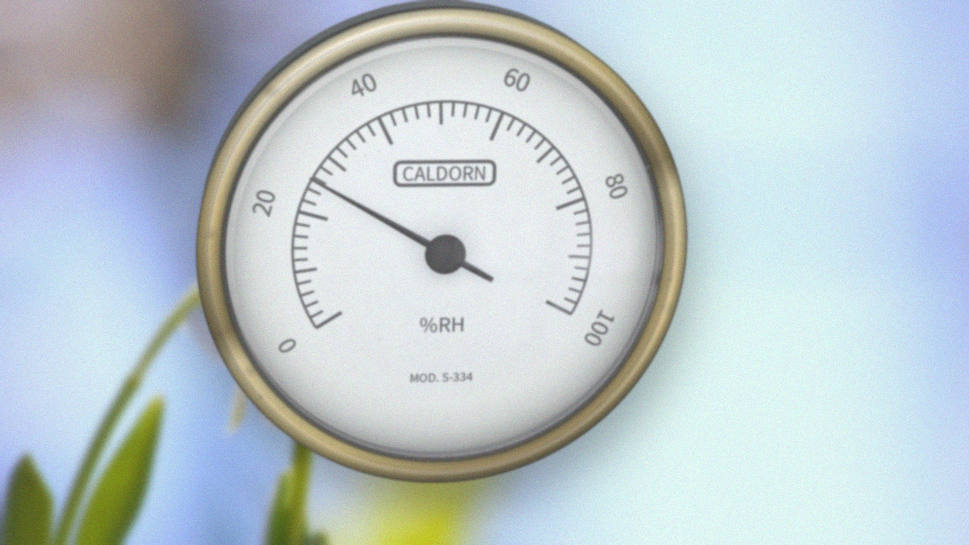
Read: 26%
